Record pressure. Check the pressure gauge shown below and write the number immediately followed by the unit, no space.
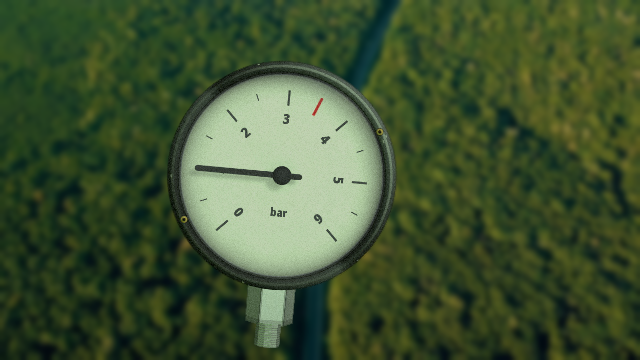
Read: 1bar
